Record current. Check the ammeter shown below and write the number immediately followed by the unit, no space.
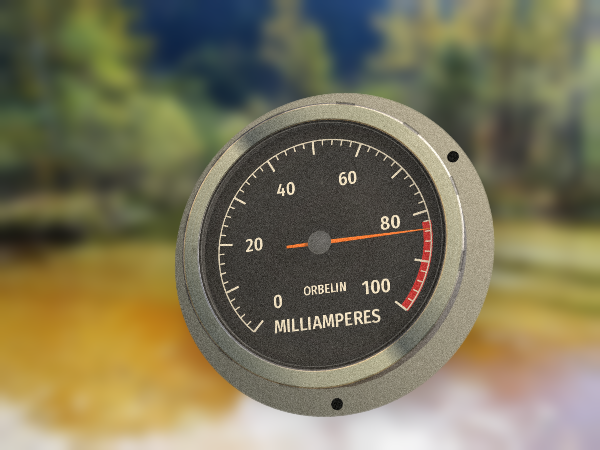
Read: 84mA
